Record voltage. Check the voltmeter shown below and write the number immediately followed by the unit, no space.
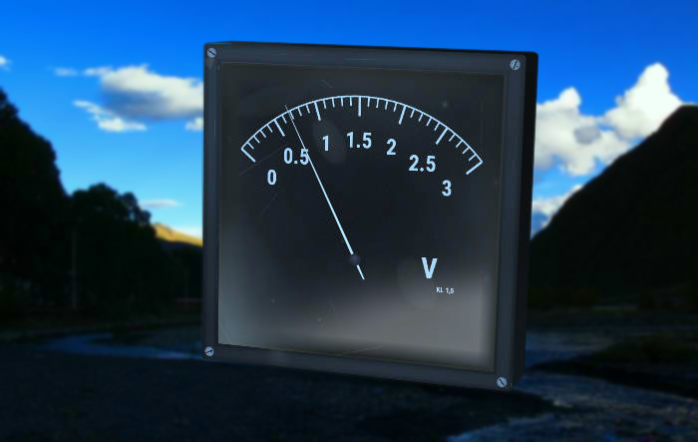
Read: 0.7V
